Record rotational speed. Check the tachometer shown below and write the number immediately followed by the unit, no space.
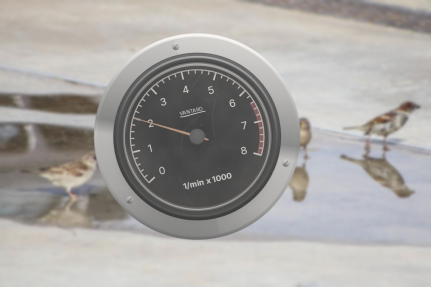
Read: 2000rpm
